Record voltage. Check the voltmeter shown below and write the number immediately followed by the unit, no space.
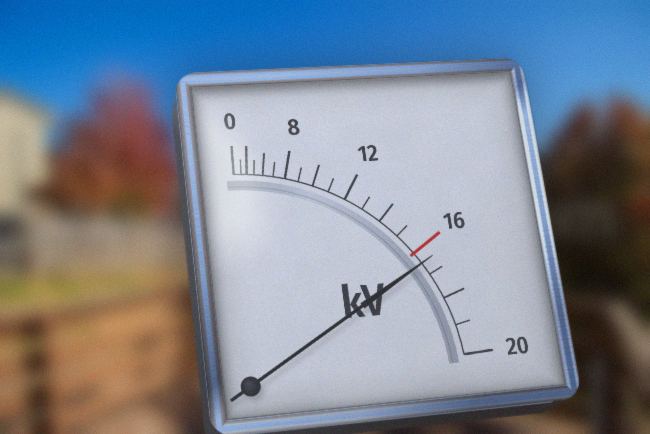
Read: 16.5kV
